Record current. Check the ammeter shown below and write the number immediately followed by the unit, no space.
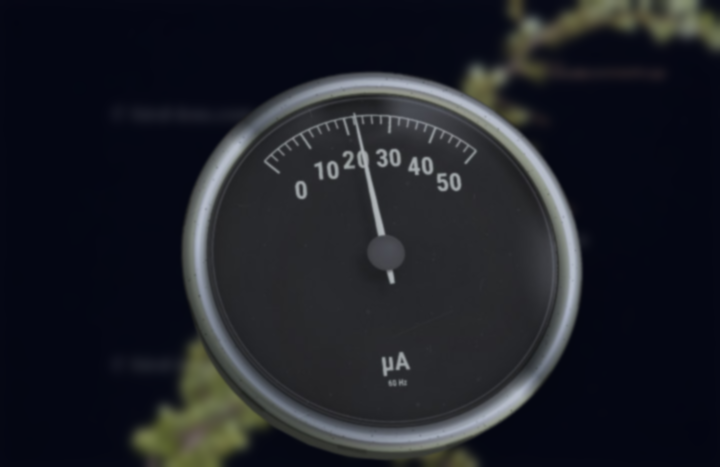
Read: 22µA
